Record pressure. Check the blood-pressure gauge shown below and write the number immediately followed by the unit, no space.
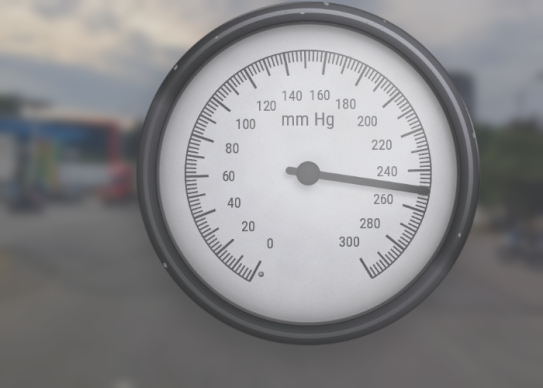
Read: 250mmHg
